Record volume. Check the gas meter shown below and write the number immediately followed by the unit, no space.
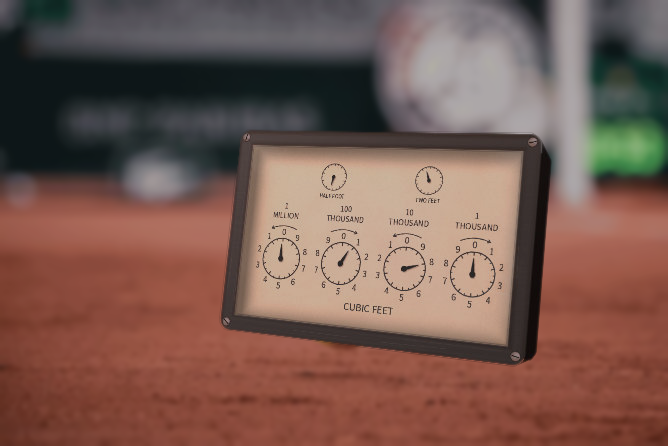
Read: 8000ft³
